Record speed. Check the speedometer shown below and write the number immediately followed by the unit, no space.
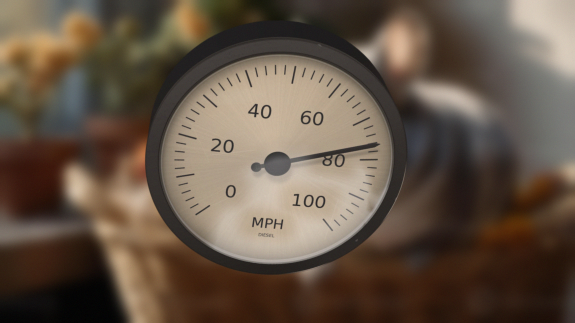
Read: 76mph
